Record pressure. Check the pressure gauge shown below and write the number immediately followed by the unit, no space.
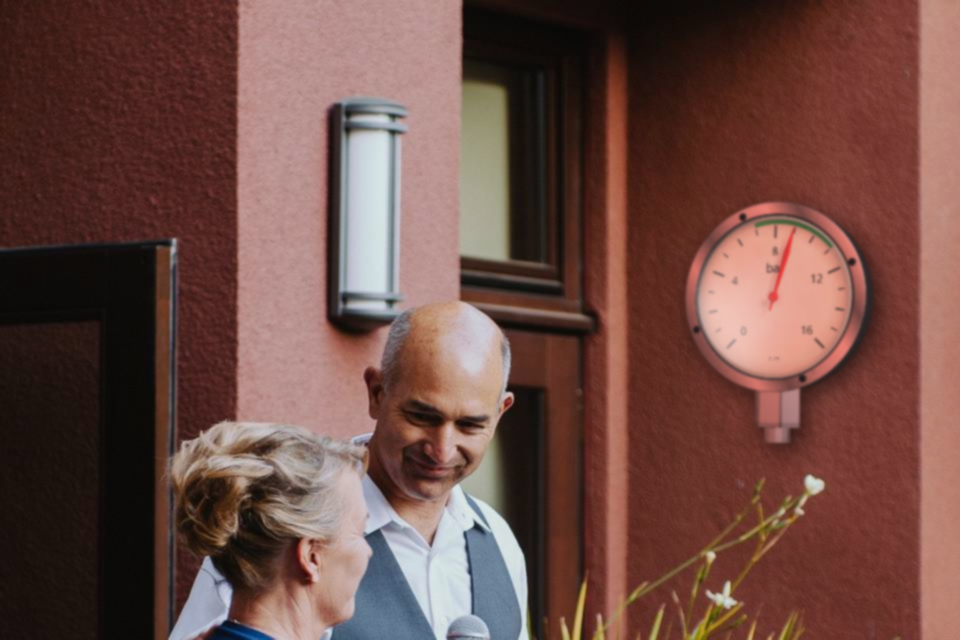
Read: 9bar
